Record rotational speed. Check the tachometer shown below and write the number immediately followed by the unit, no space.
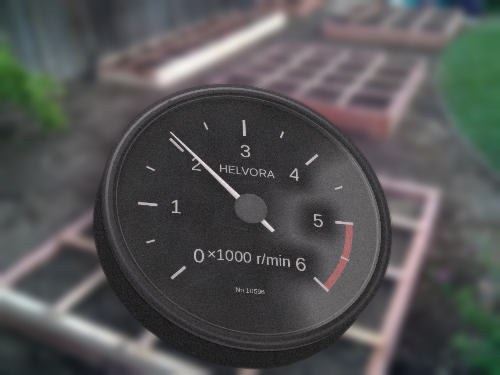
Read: 2000rpm
